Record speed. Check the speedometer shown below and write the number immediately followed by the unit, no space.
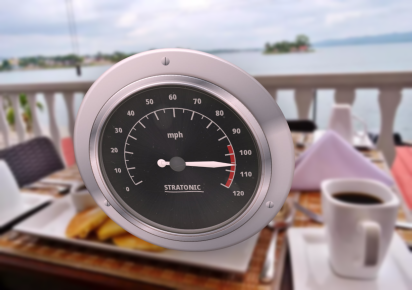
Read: 105mph
